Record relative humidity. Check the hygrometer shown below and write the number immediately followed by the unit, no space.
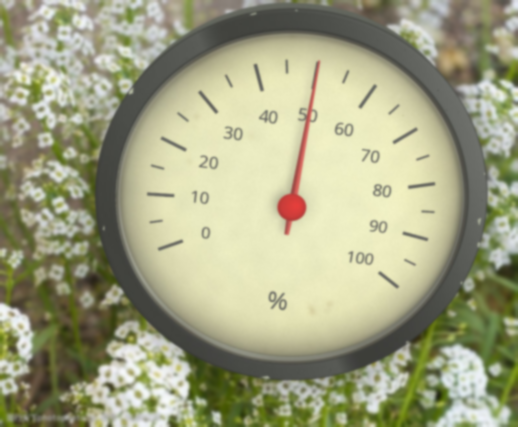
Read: 50%
